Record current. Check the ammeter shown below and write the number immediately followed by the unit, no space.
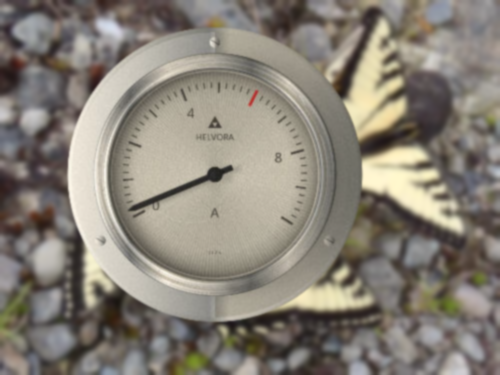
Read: 0.2A
